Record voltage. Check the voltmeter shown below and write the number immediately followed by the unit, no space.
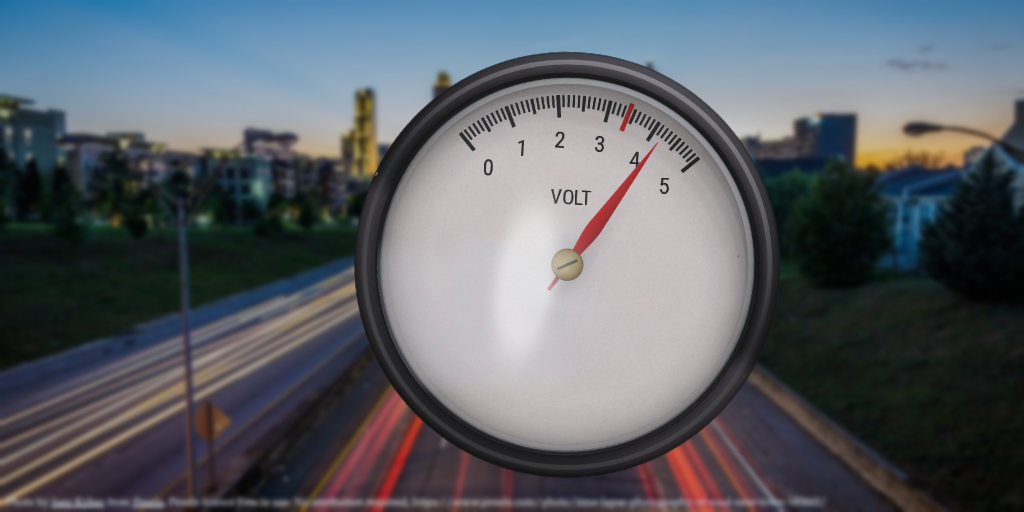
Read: 4.2V
